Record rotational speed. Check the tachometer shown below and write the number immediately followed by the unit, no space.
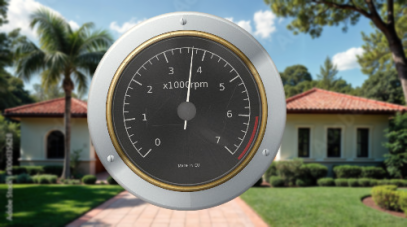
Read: 3700rpm
